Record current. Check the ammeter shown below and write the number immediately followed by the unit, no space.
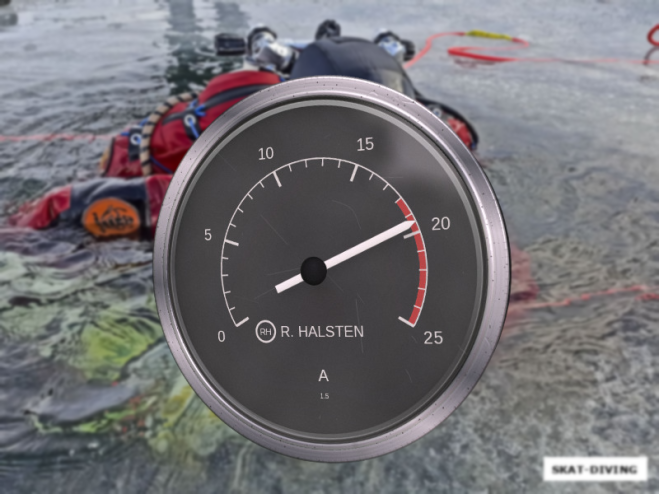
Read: 19.5A
